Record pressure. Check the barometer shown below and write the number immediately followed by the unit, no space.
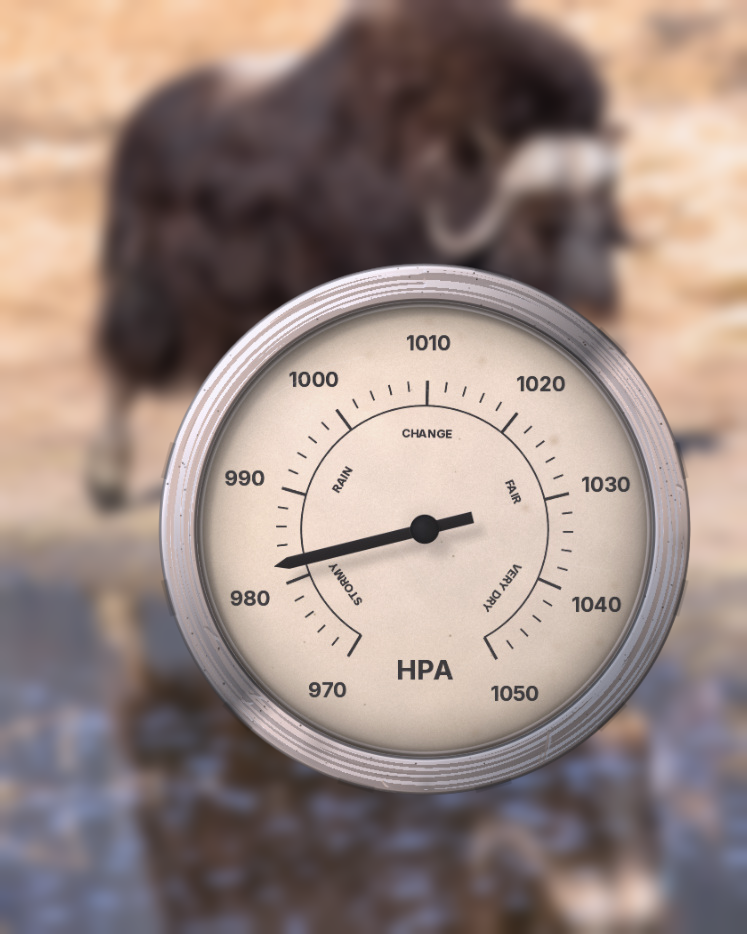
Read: 982hPa
